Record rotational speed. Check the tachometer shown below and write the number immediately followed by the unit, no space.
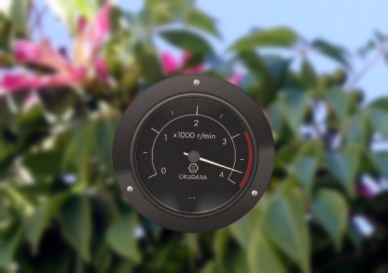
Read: 3750rpm
